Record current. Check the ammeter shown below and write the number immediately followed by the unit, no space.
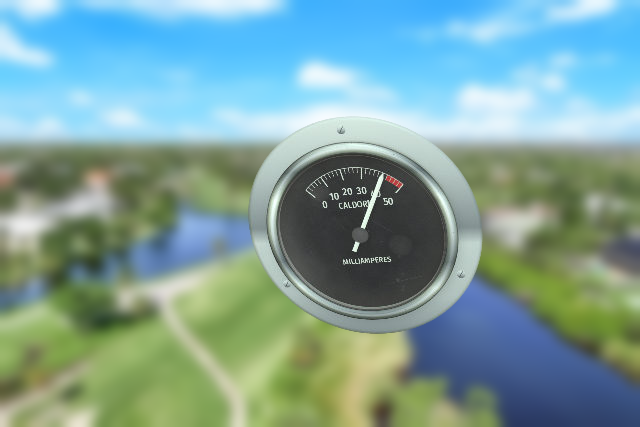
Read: 40mA
